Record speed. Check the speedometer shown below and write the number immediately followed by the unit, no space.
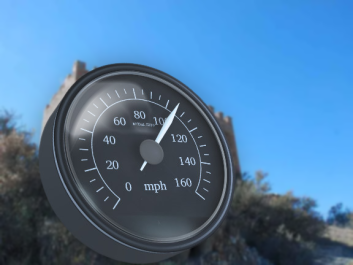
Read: 105mph
